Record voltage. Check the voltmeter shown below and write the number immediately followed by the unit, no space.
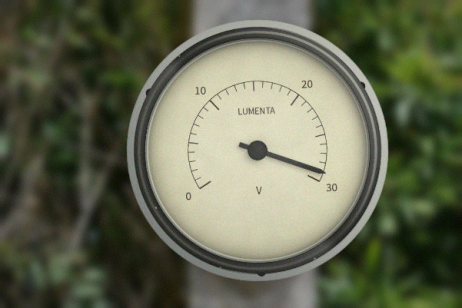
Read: 29V
